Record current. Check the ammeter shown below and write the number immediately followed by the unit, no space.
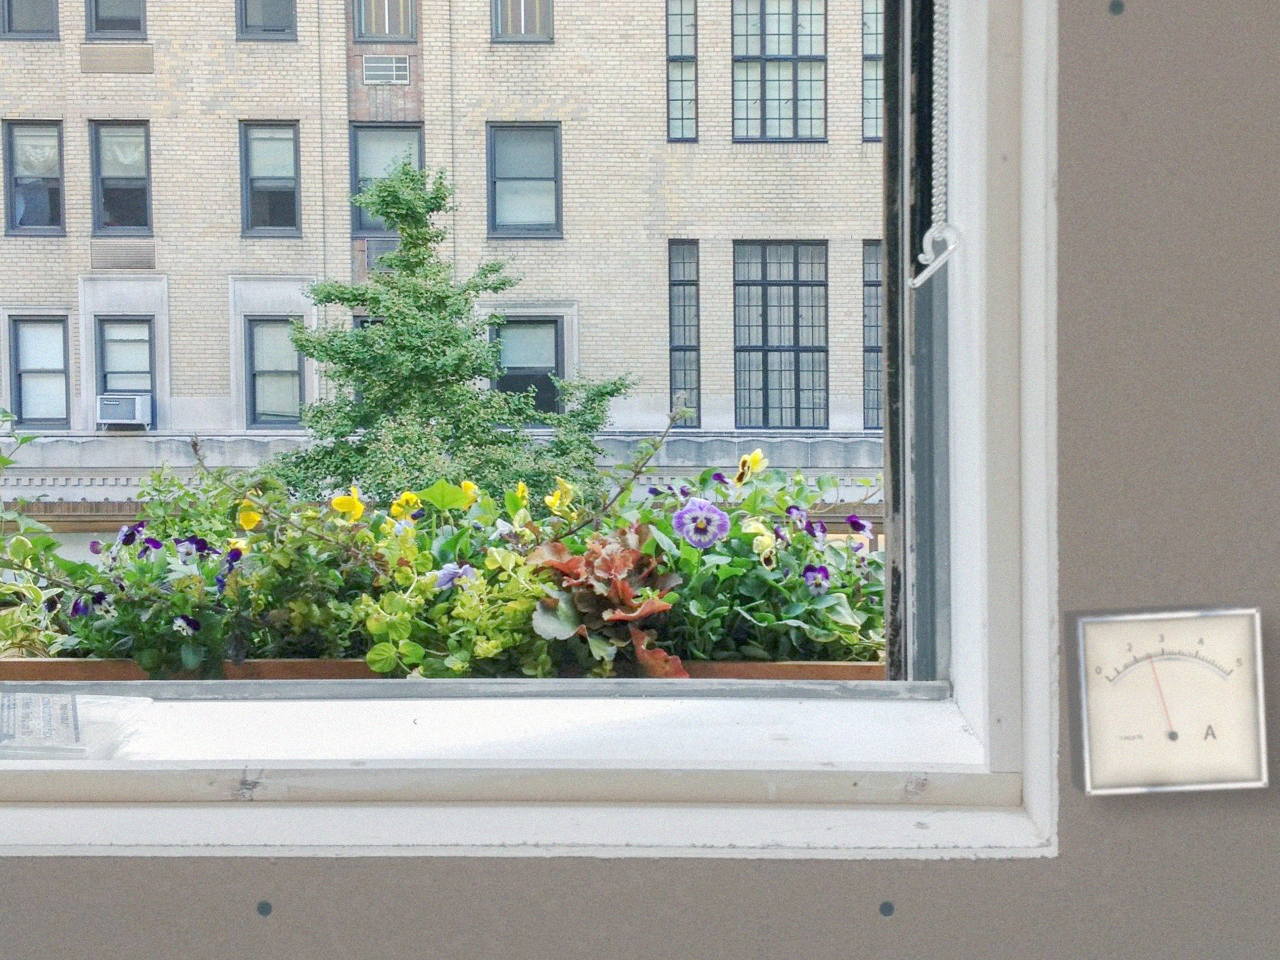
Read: 2.5A
